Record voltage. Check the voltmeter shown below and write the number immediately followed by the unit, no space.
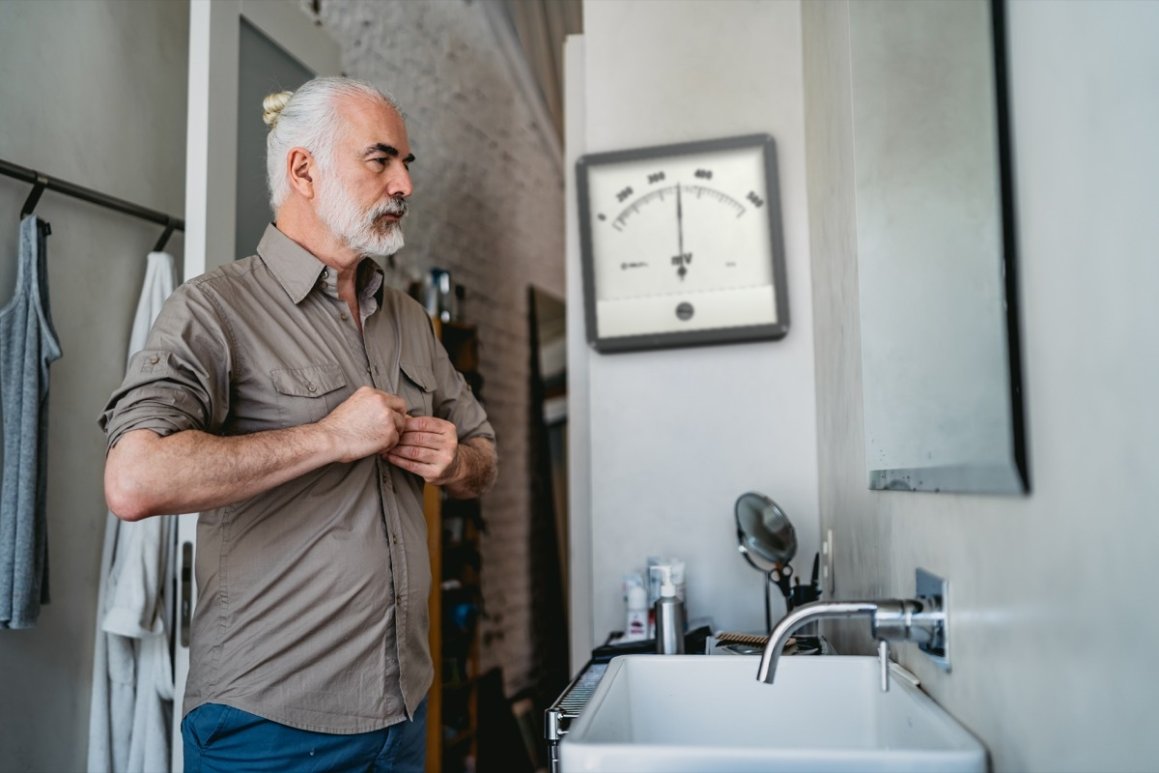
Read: 350mV
